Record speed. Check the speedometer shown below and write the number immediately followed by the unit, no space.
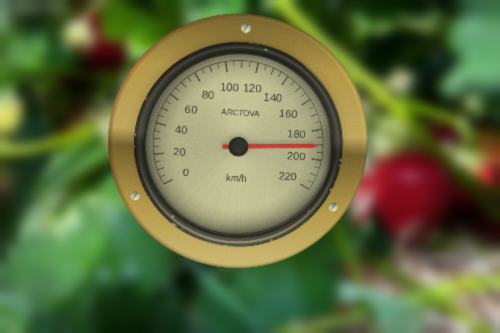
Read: 190km/h
